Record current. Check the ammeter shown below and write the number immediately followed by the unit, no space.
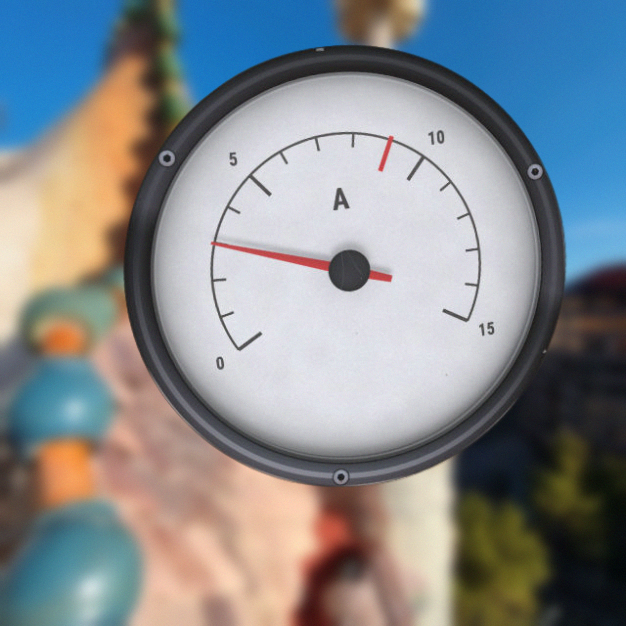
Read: 3A
